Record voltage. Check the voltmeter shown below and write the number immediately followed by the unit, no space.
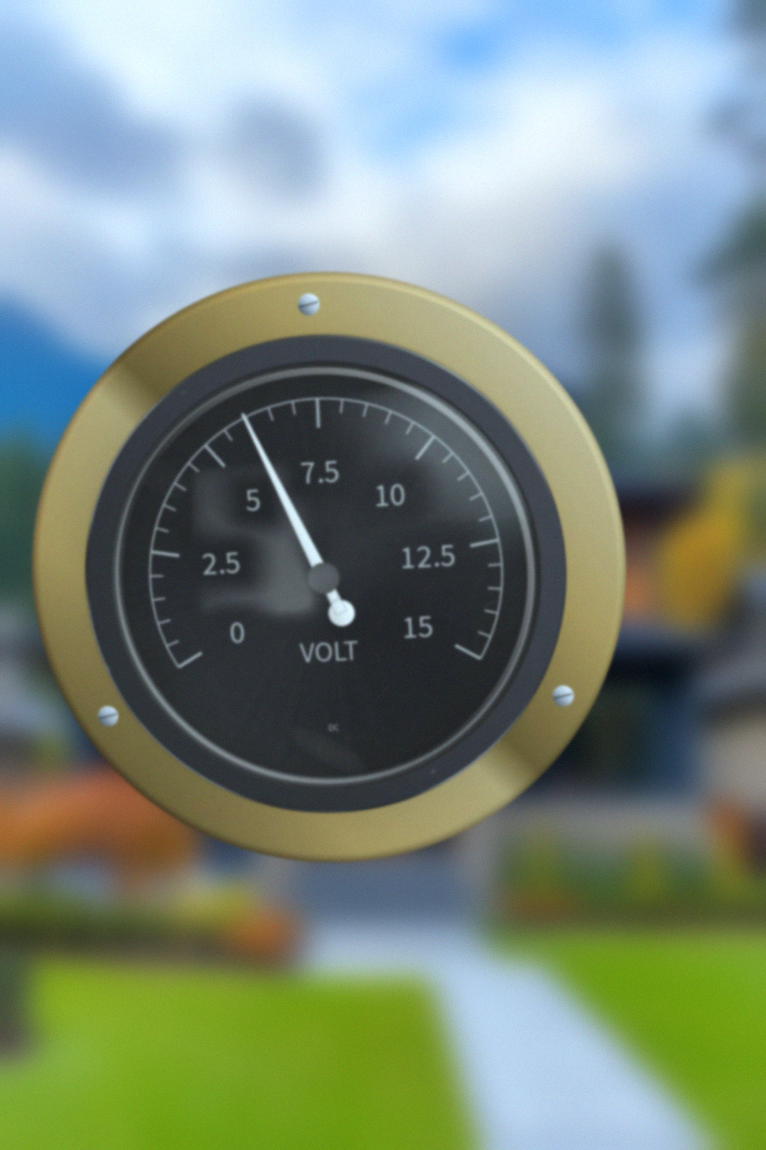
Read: 6V
